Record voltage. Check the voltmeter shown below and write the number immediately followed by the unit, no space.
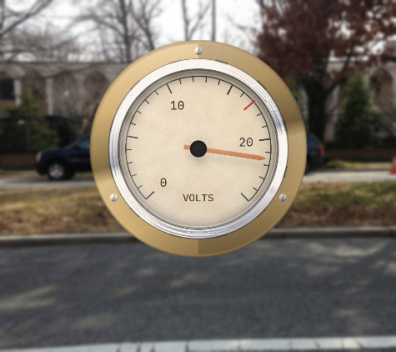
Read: 21.5V
